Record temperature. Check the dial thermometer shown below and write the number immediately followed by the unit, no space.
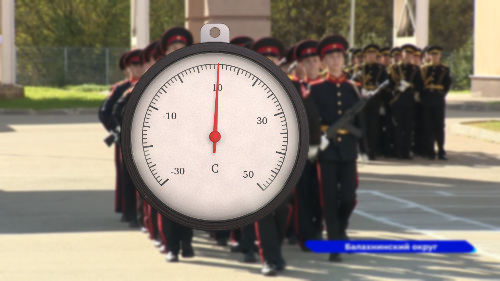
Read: 10°C
